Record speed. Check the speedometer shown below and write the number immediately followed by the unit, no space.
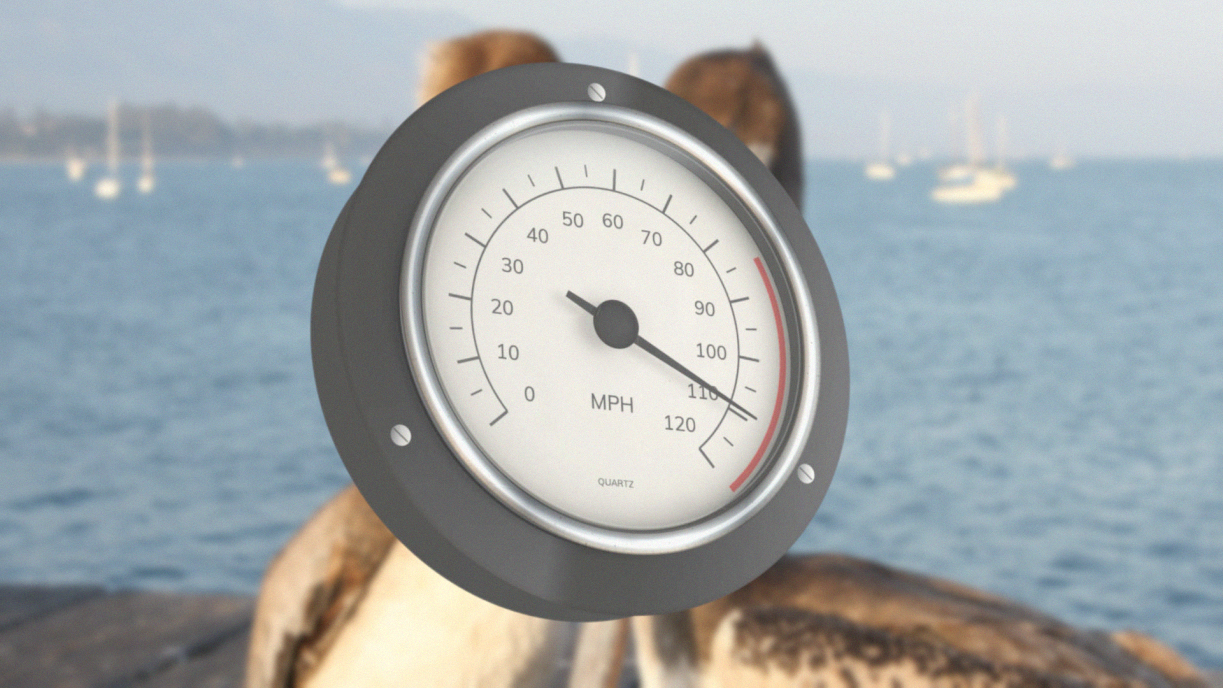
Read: 110mph
